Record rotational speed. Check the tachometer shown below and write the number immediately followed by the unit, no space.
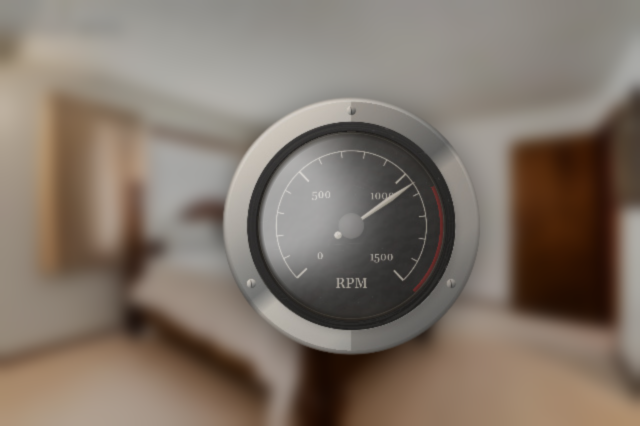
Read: 1050rpm
